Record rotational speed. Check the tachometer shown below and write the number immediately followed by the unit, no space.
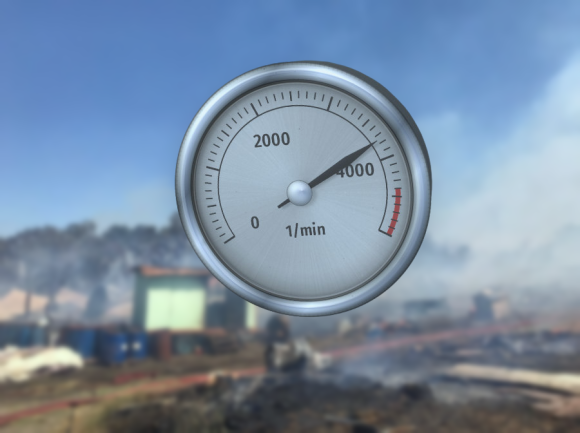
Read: 3750rpm
